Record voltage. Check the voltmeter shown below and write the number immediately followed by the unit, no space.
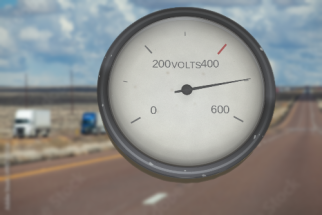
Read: 500V
